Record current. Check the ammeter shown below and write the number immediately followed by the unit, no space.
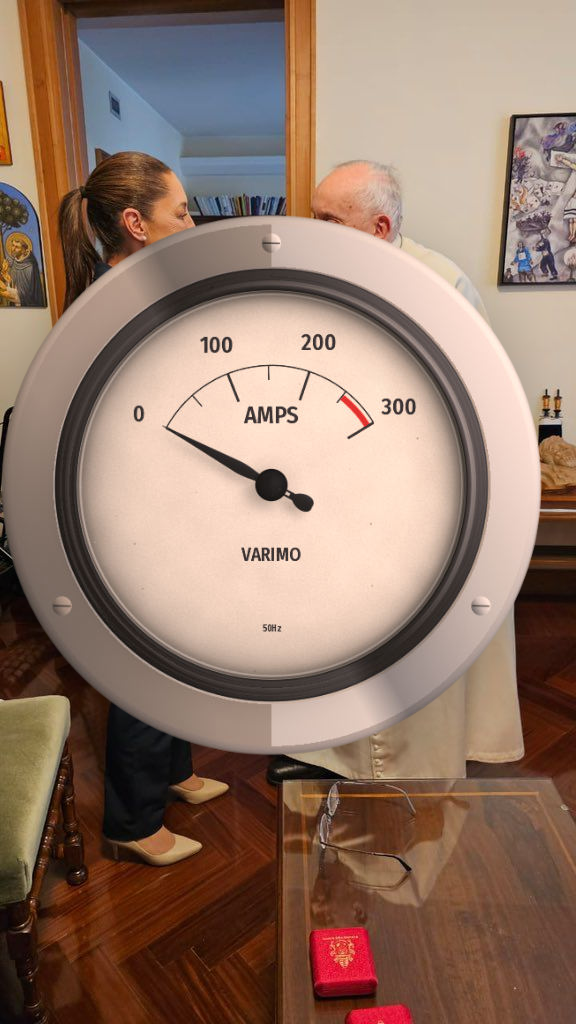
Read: 0A
